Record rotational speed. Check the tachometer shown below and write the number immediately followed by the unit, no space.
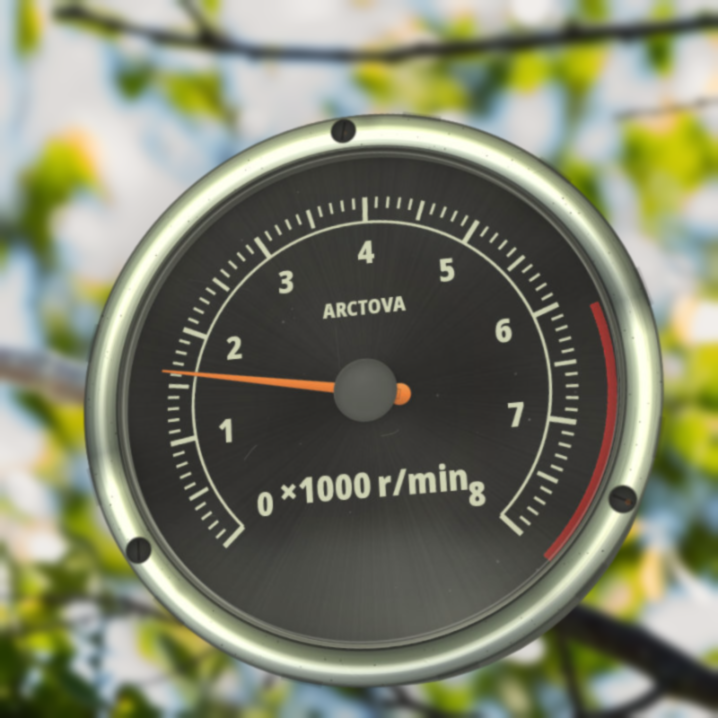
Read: 1600rpm
